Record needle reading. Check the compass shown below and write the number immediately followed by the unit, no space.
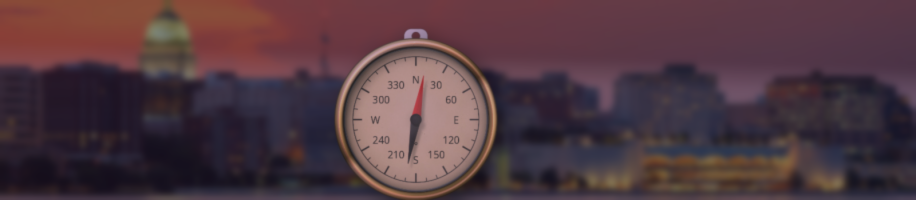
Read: 10°
